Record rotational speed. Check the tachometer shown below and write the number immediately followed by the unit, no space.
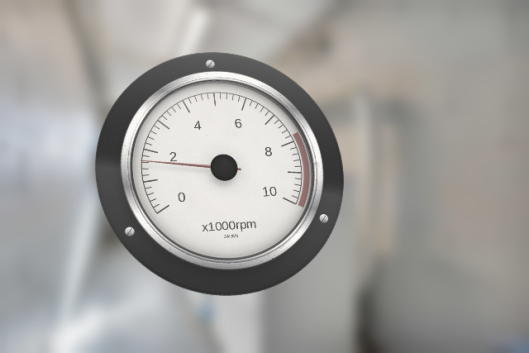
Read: 1600rpm
